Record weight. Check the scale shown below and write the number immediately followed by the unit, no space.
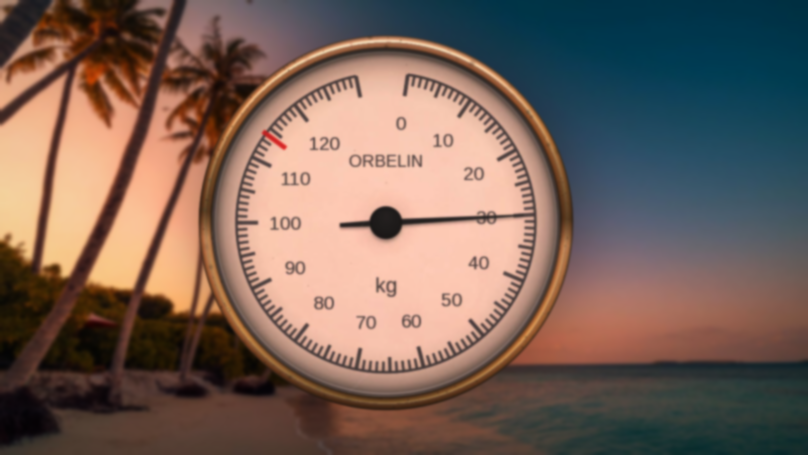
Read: 30kg
